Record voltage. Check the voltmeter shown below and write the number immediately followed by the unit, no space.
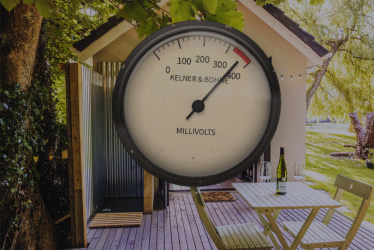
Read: 360mV
